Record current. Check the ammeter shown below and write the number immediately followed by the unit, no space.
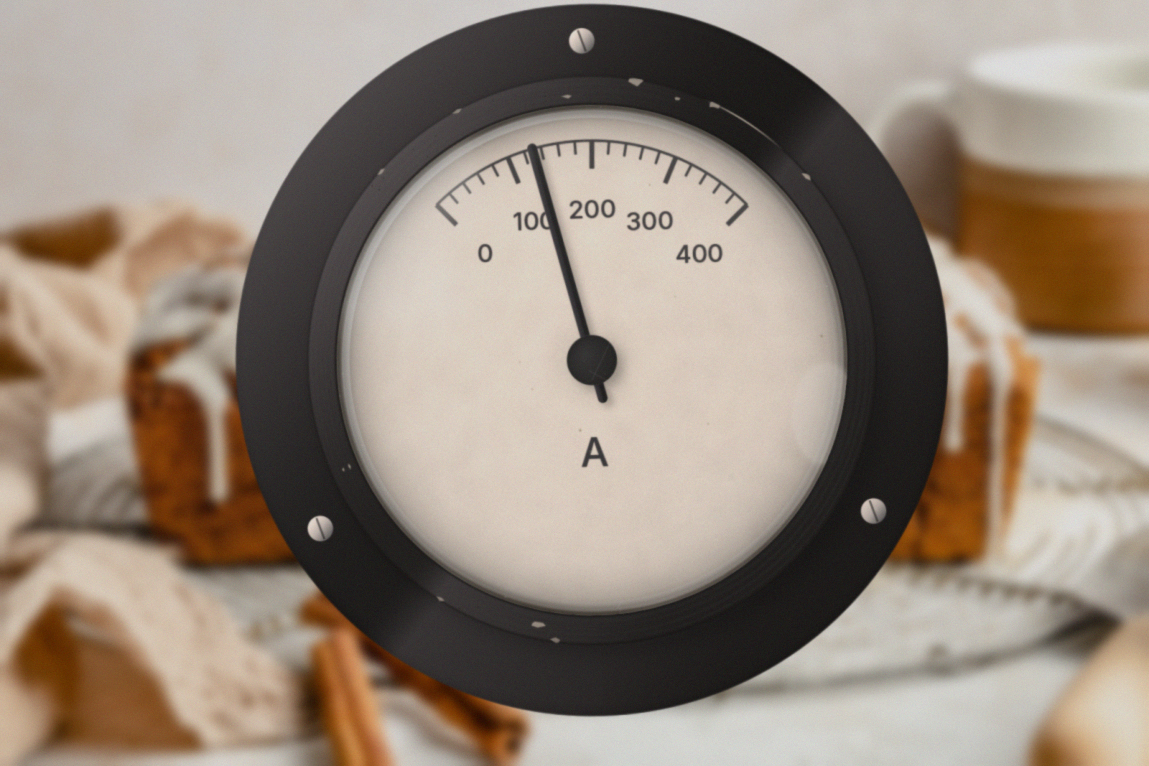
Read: 130A
